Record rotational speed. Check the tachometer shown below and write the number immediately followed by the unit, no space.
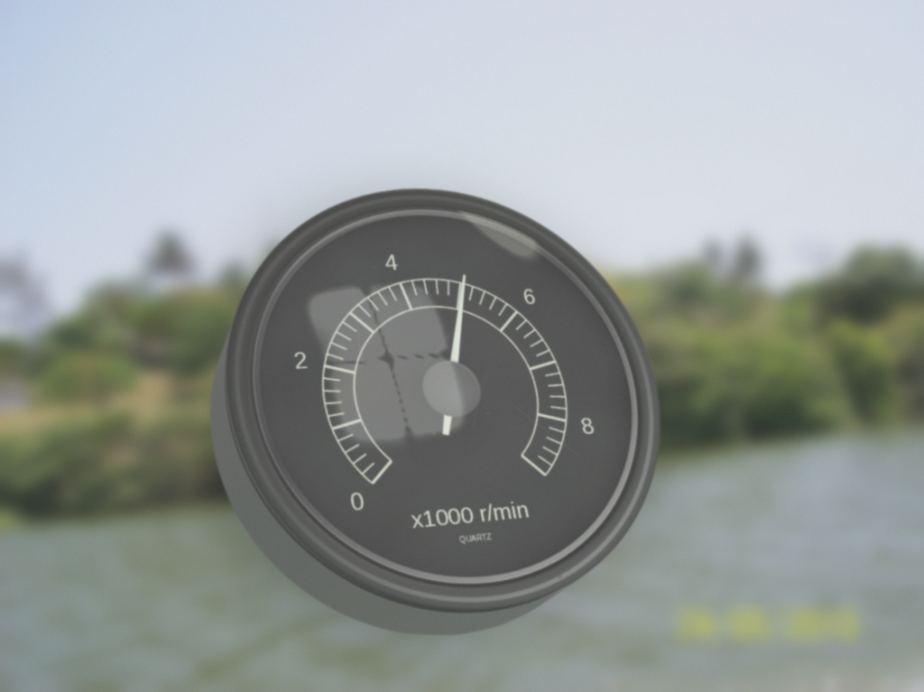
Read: 5000rpm
